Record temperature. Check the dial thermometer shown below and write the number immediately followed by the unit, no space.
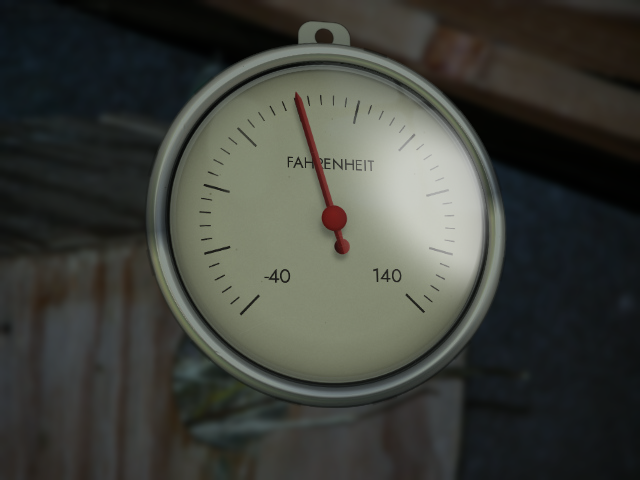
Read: 40°F
